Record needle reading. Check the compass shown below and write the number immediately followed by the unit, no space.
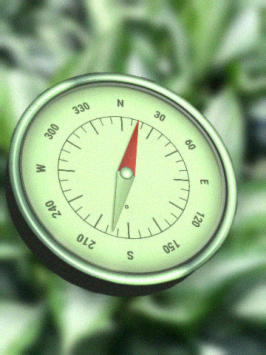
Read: 15°
